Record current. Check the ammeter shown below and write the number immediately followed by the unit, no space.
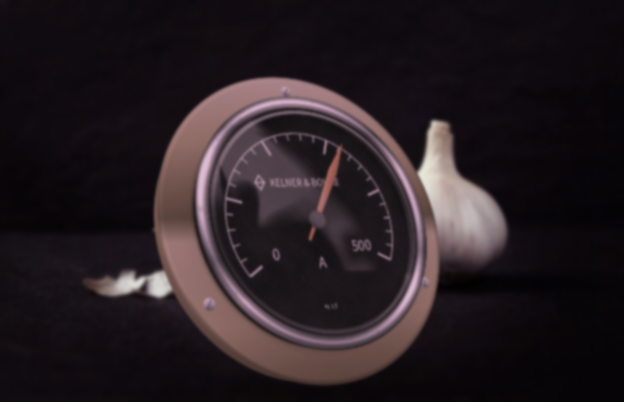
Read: 320A
